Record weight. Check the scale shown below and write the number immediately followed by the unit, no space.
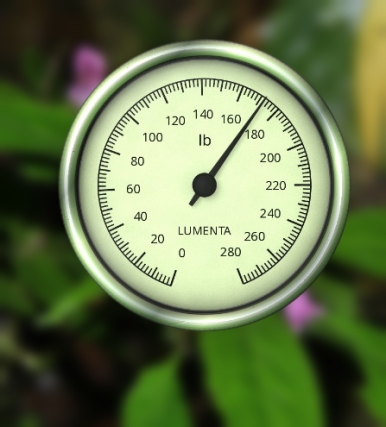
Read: 172lb
